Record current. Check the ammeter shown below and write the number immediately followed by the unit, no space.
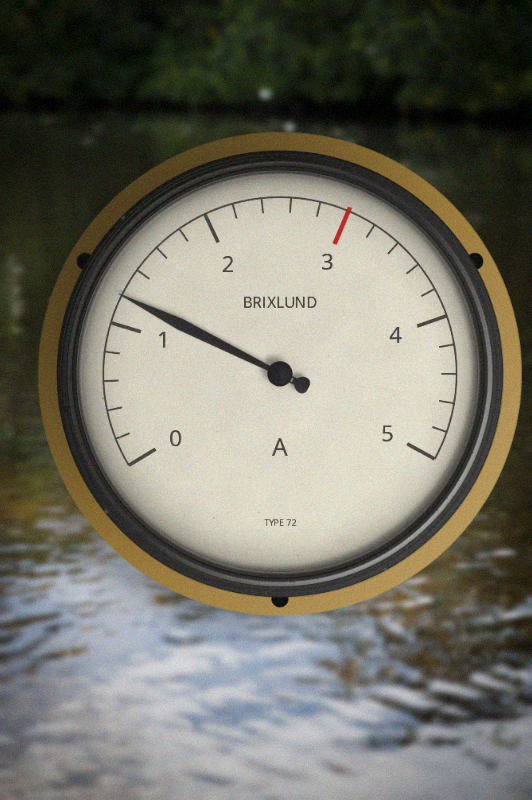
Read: 1.2A
